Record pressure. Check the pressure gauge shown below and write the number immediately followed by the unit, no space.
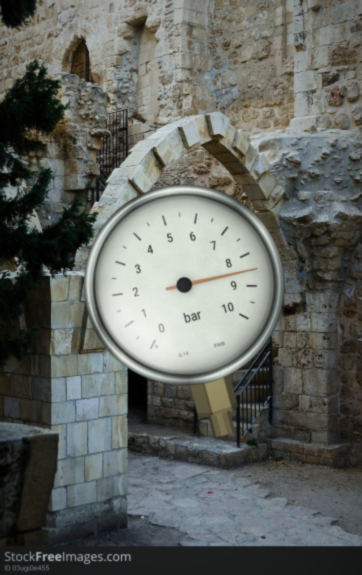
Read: 8.5bar
